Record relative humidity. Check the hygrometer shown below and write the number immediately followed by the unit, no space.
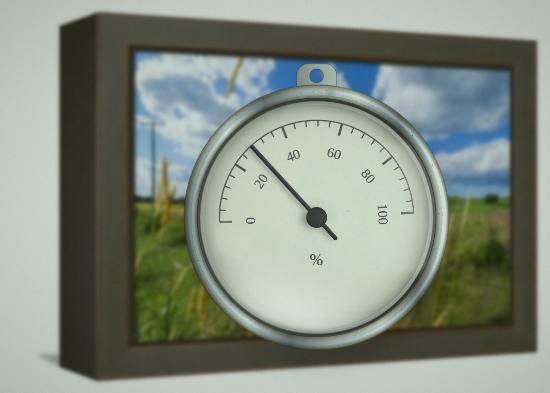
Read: 28%
